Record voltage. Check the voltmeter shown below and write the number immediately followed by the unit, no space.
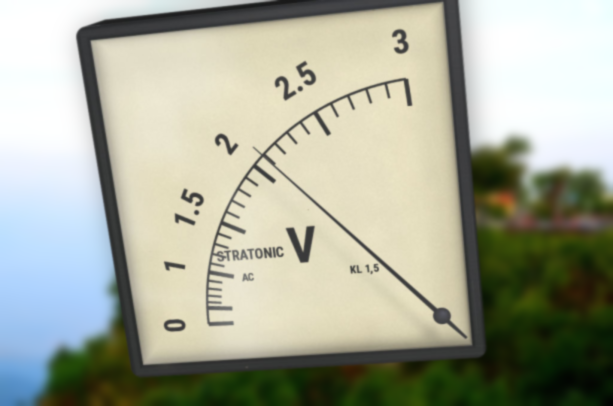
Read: 2.1V
